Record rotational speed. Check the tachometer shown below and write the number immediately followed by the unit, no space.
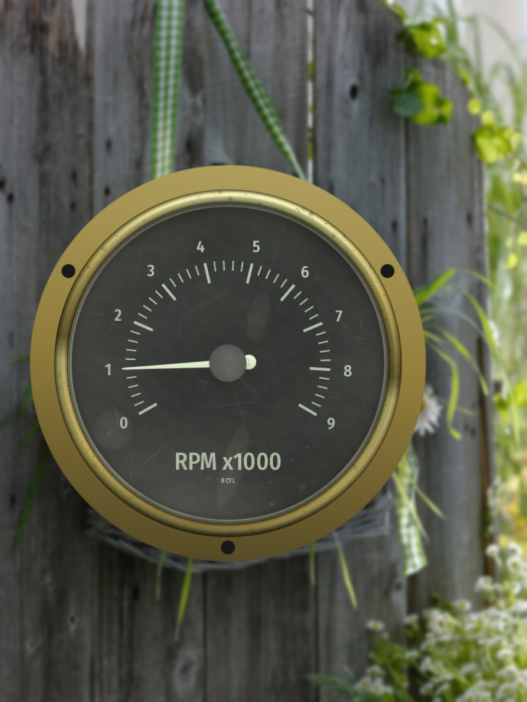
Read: 1000rpm
